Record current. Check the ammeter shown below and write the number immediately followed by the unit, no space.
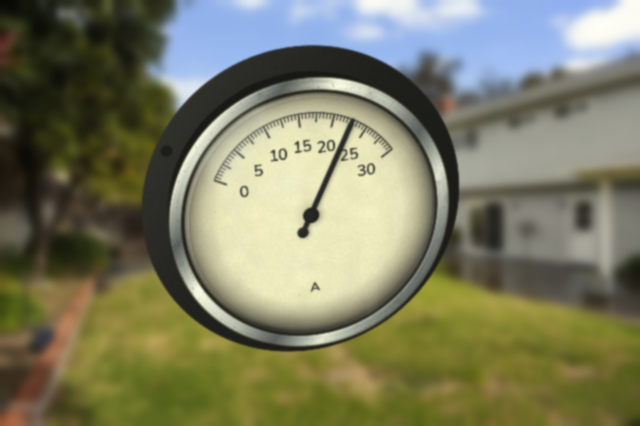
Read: 22.5A
